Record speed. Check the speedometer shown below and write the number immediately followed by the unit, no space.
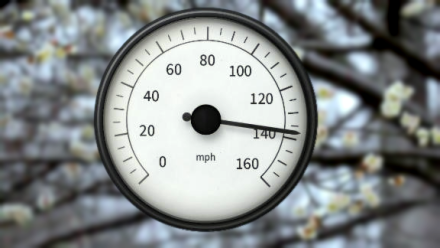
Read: 137.5mph
